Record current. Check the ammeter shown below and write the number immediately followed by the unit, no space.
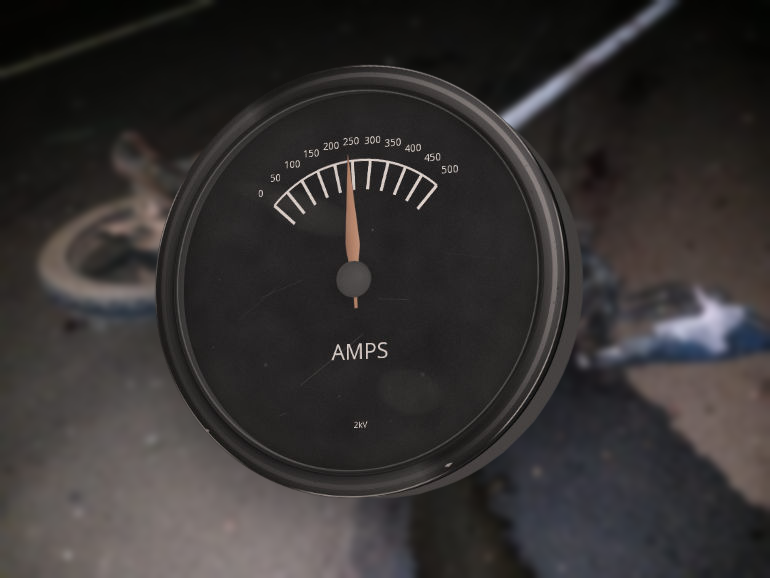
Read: 250A
